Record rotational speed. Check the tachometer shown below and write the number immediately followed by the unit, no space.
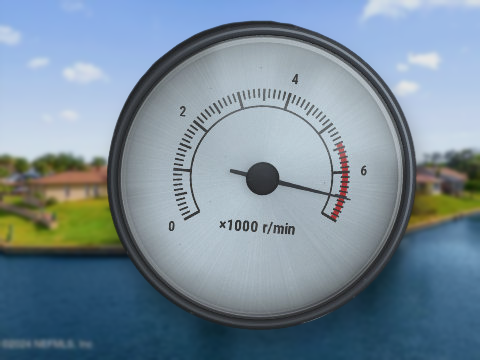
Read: 6500rpm
